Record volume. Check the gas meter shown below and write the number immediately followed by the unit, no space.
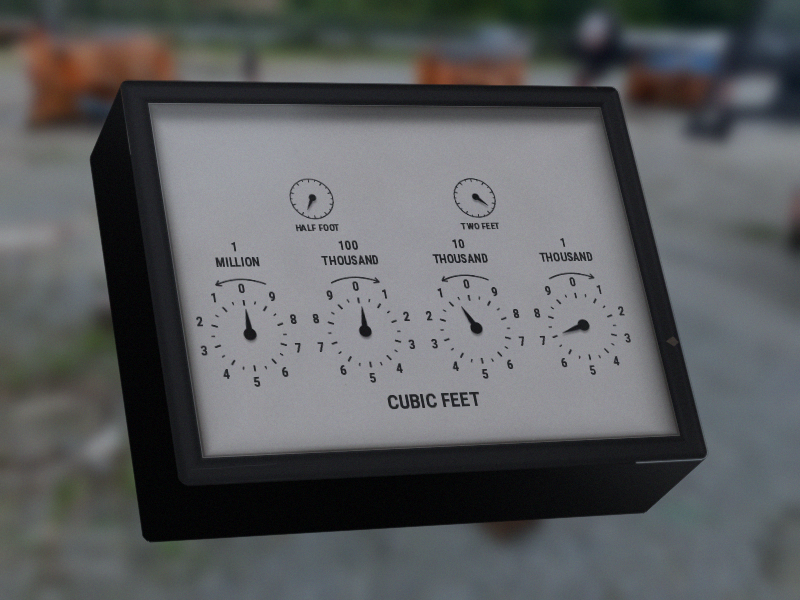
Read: 700ft³
